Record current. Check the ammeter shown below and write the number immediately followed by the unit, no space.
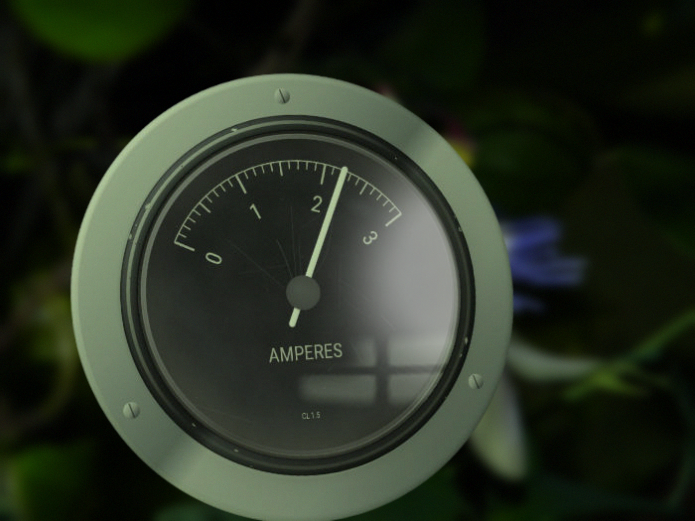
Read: 2.2A
